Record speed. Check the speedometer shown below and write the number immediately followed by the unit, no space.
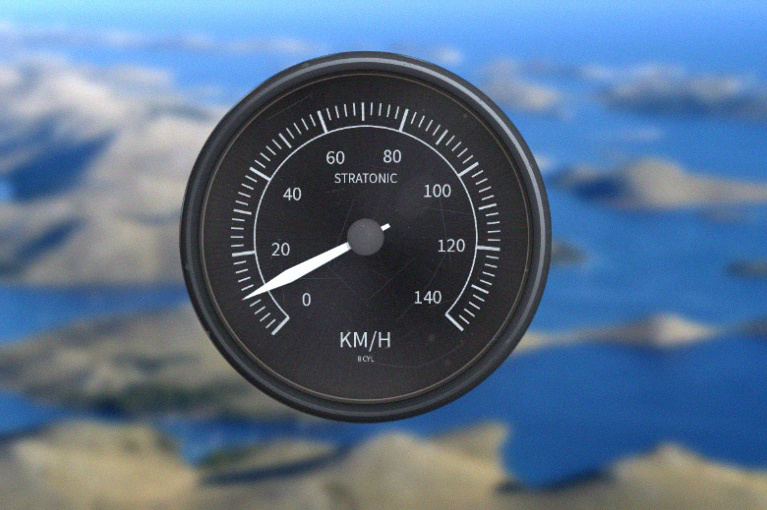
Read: 10km/h
